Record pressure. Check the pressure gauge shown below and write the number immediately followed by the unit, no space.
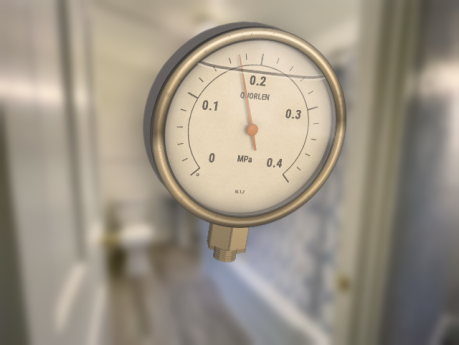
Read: 0.17MPa
